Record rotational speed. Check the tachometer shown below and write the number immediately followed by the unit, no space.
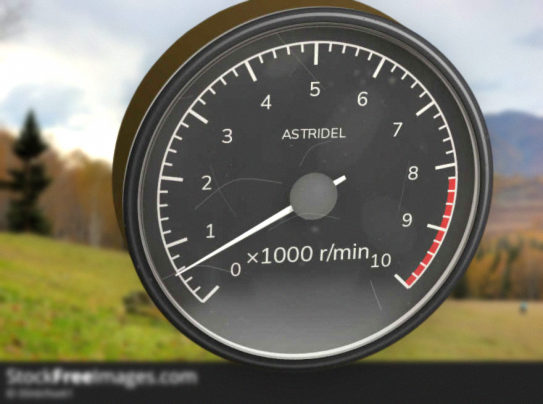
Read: 600rpm
